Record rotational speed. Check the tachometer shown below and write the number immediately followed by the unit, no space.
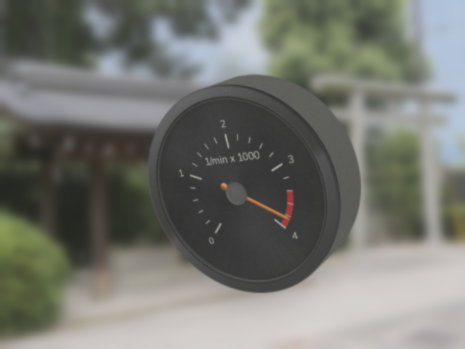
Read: 3800rpm
